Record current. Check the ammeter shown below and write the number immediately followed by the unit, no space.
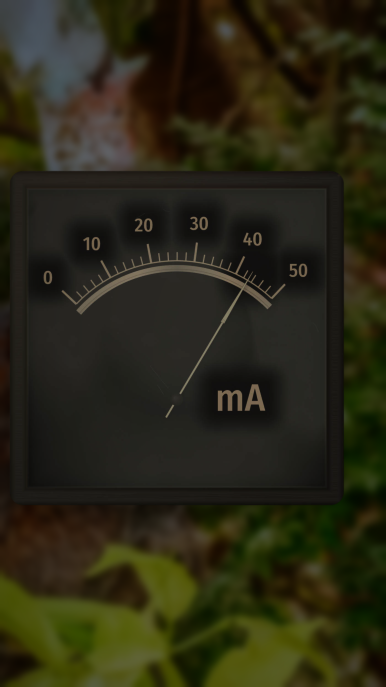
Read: 43mA
